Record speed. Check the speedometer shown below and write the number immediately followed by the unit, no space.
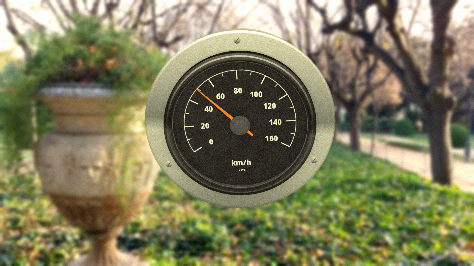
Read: 50km/h
